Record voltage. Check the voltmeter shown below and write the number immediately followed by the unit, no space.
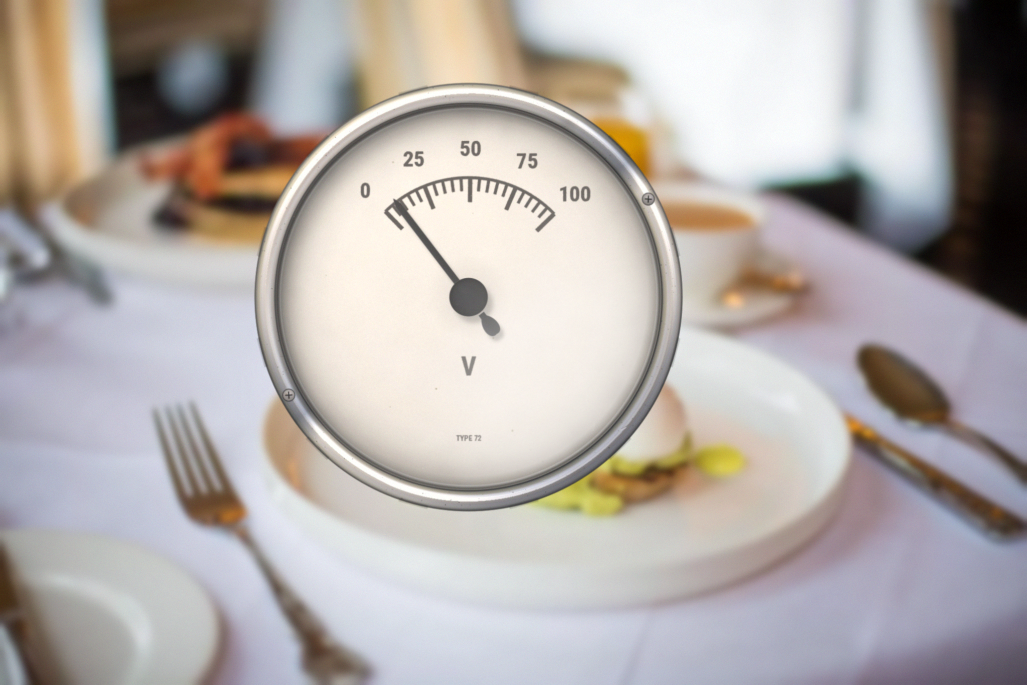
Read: 7.5V
